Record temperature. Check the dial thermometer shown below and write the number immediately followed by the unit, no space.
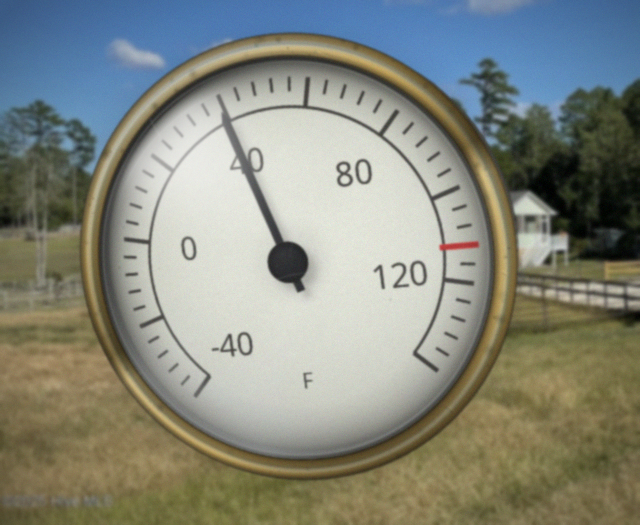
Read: 40°F
